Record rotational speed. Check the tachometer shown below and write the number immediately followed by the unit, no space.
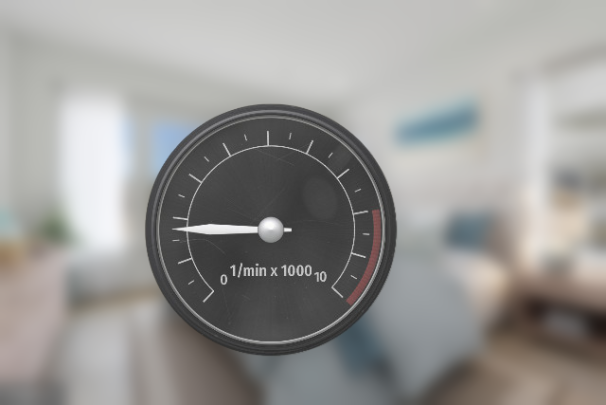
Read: 1750rpm
